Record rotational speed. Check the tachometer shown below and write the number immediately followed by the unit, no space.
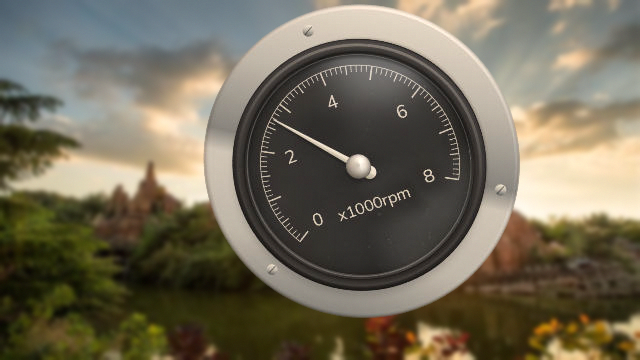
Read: 2700rpm
